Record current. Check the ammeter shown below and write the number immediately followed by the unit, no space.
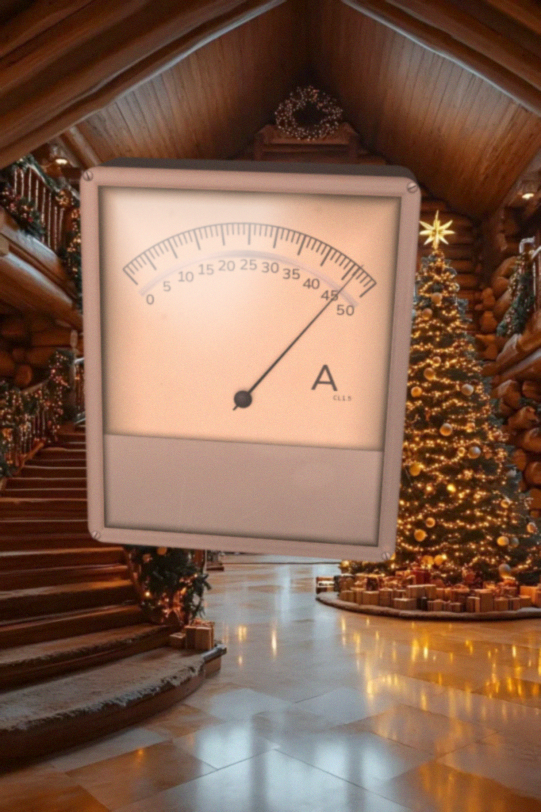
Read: 46A
